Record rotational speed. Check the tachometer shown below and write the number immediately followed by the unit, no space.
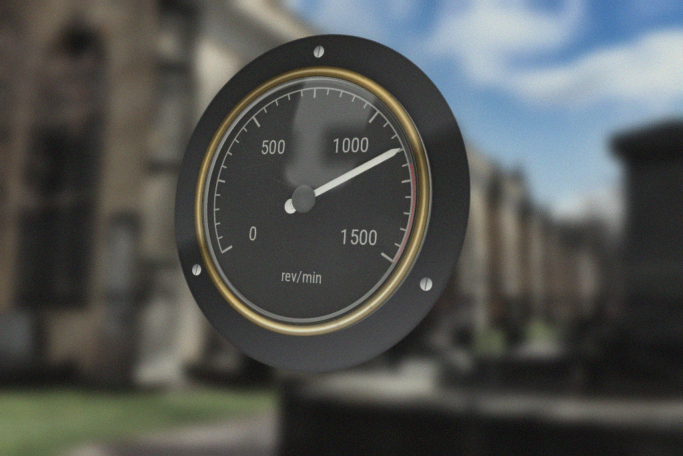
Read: 1150rpm
